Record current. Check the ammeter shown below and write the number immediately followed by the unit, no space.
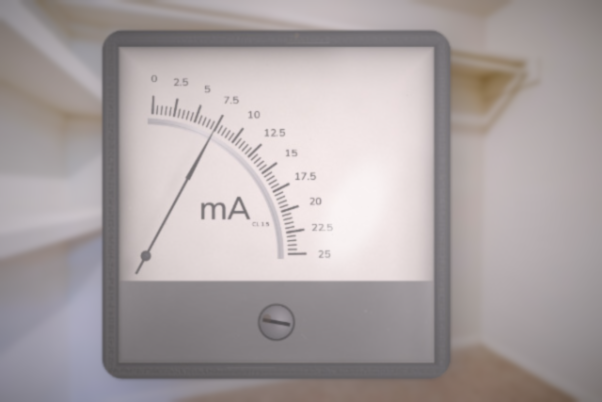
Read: 7.5mA
